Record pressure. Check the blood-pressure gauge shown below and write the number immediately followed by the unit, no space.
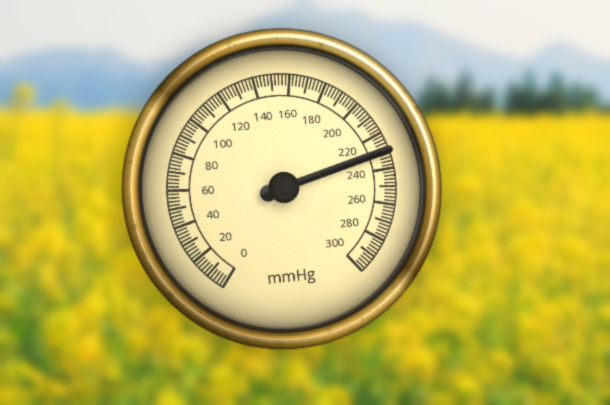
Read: 230mmHg
